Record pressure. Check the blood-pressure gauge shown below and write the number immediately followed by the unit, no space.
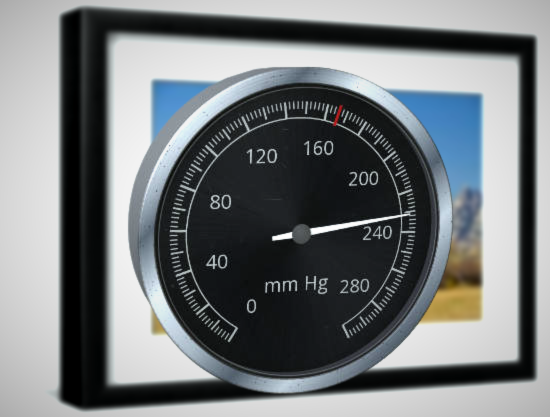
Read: 230mmHg
